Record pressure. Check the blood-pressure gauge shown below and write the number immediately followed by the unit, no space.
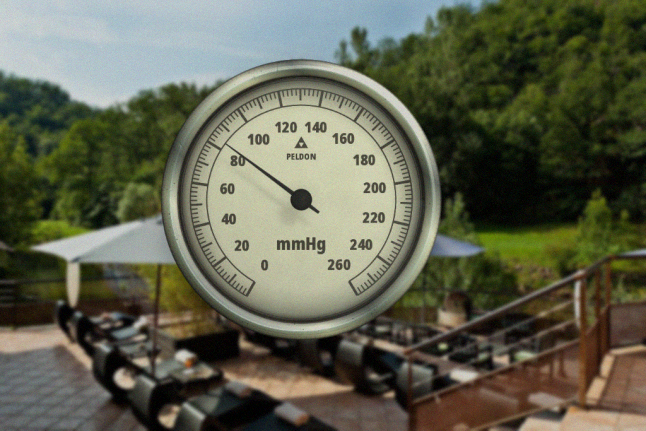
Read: 84mmHg
